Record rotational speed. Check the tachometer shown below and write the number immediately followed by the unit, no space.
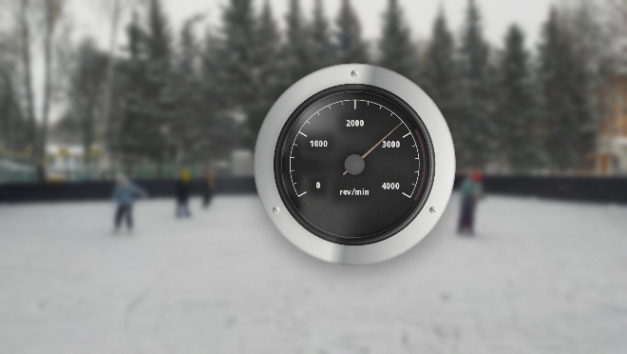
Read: 2800rpm
